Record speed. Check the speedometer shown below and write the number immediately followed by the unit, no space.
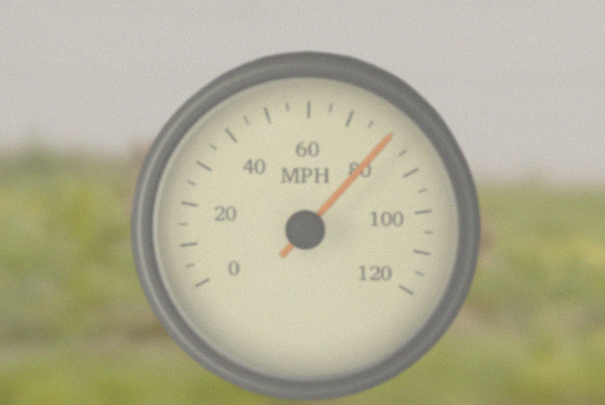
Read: 80mph
